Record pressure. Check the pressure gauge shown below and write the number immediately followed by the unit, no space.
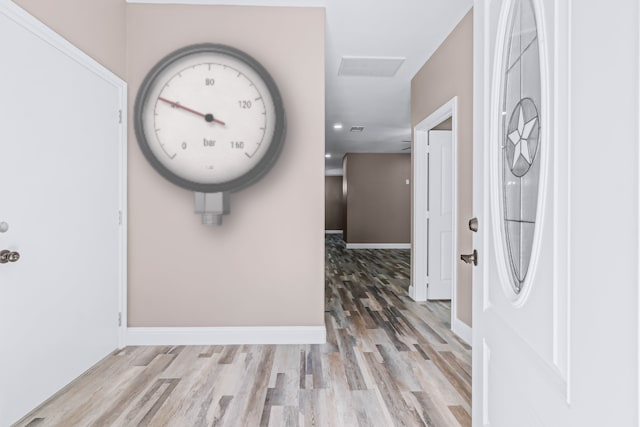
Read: 40bar
